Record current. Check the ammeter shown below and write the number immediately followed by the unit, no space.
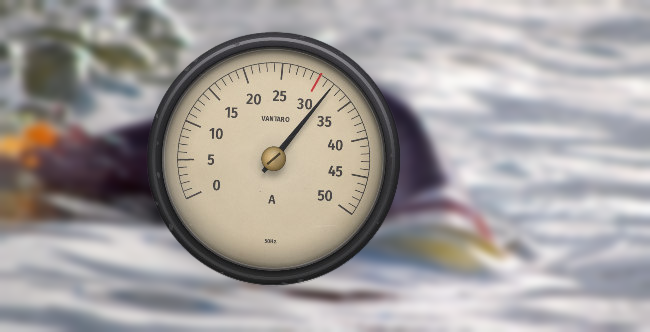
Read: 32A
